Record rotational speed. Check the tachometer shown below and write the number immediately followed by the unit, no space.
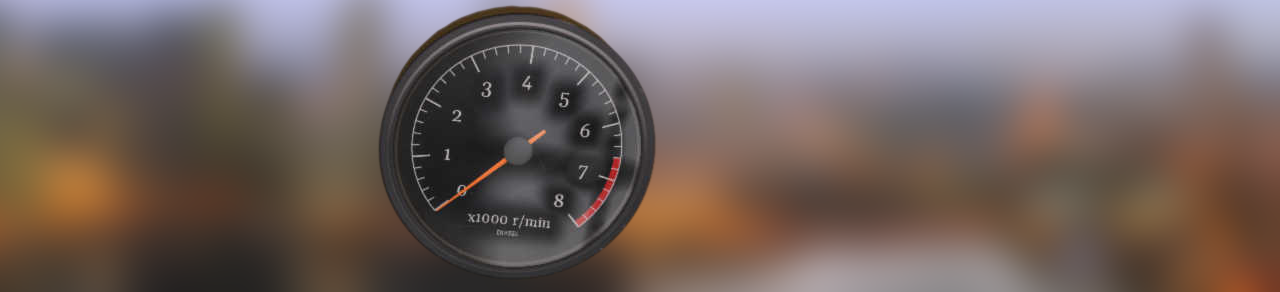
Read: 0rpm
